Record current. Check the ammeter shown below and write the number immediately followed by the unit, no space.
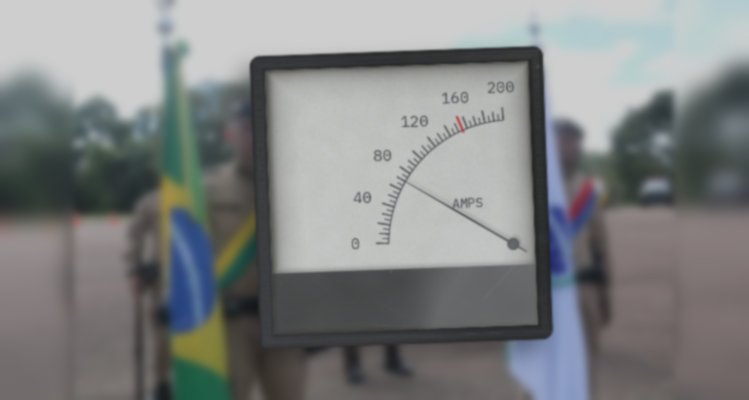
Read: 70A
